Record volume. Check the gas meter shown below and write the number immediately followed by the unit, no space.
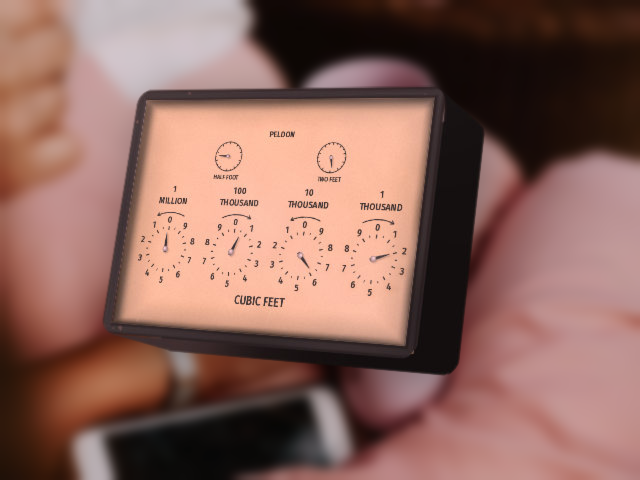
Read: 6200ft³
